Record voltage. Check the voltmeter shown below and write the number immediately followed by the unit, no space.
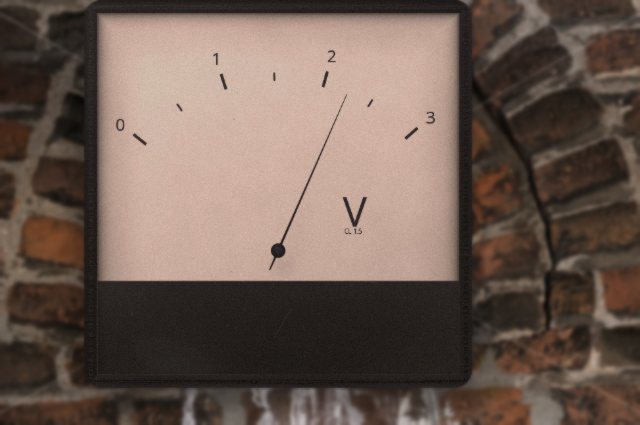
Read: 2.25V
